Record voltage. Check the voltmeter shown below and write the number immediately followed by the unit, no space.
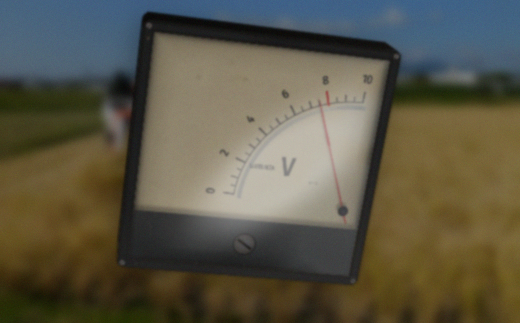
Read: 7.5V
